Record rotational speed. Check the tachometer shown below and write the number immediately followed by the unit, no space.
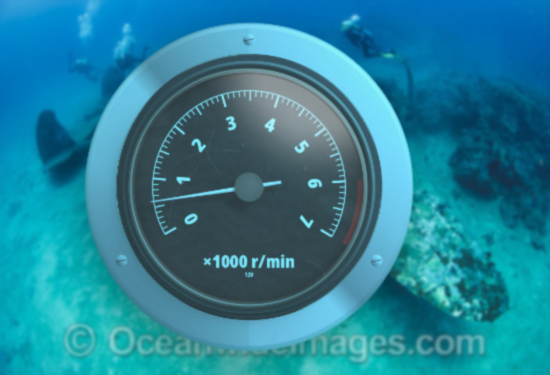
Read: 600rpm
